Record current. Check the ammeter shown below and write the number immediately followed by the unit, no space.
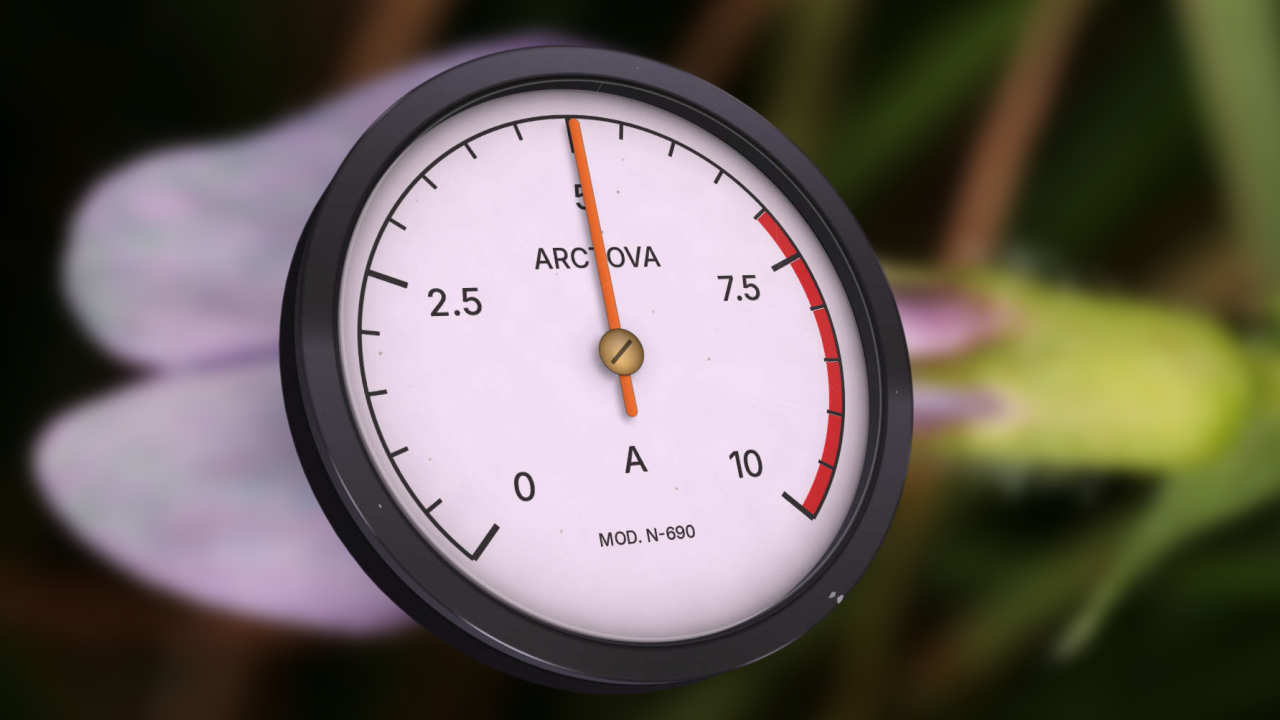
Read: 5A
